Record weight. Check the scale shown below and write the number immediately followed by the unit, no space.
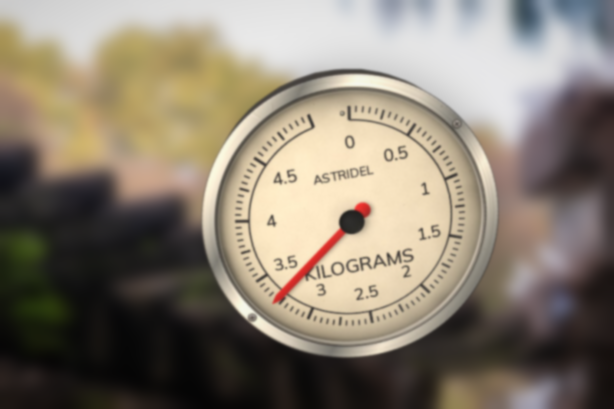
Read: 3.3kg
